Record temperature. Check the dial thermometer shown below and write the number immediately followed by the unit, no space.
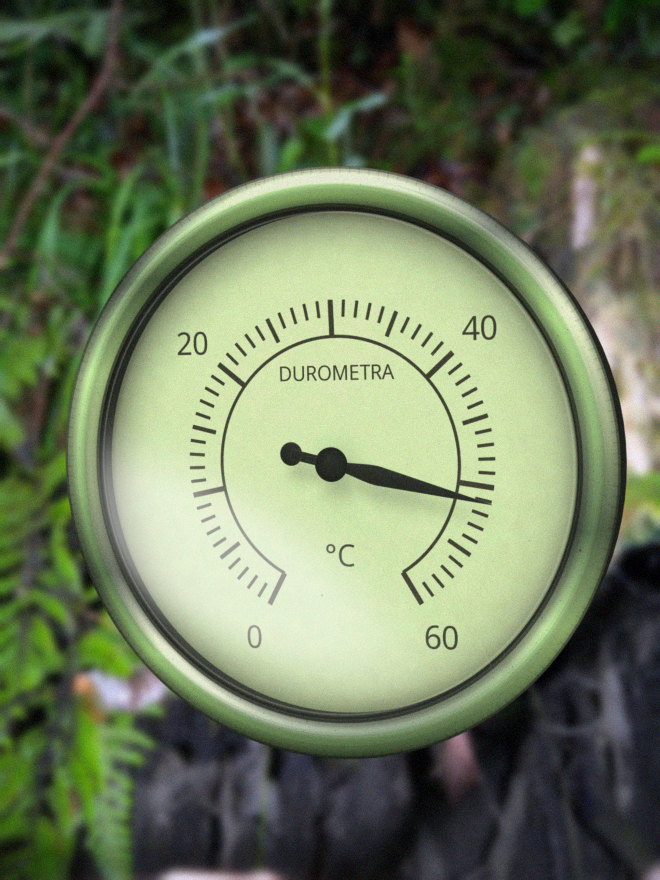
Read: 51°C
